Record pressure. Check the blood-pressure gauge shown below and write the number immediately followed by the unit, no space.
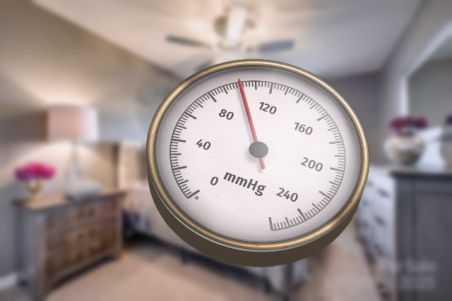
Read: 100mmHg
